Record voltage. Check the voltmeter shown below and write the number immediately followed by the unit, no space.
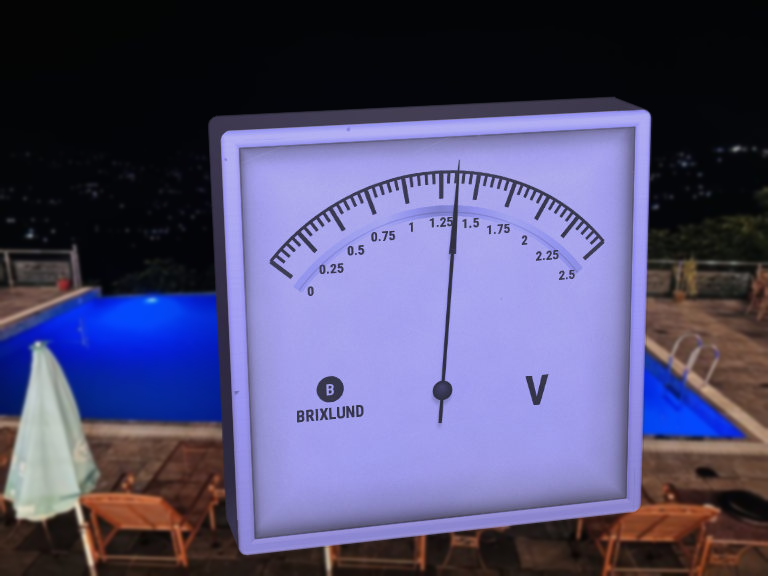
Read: 1.35V
